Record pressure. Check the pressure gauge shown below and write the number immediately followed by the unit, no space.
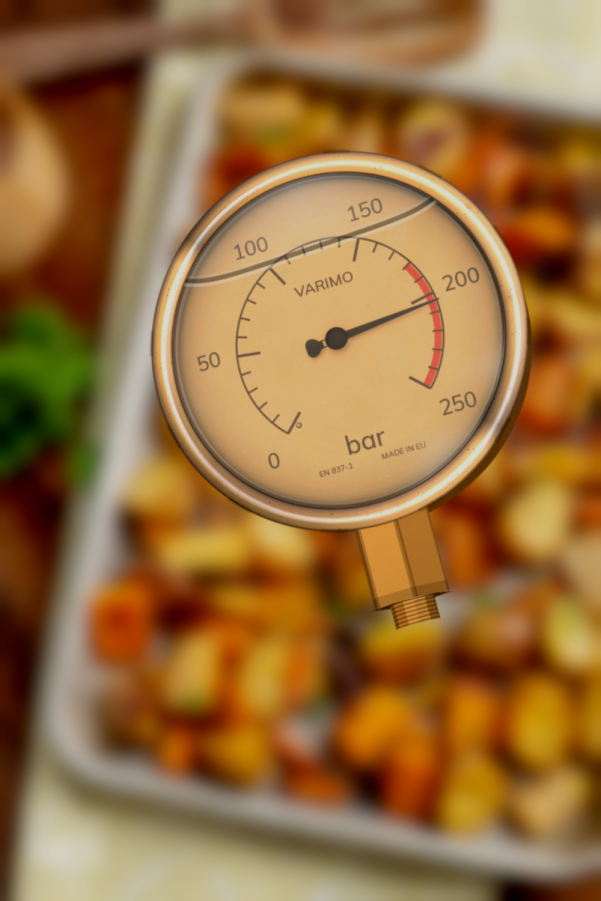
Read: 205bar
